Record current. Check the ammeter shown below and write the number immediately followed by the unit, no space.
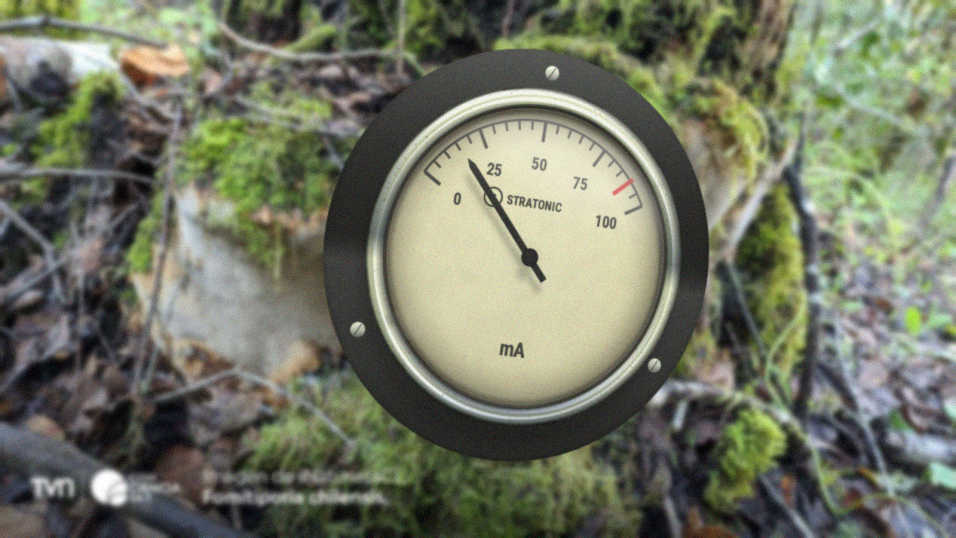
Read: 15mA
